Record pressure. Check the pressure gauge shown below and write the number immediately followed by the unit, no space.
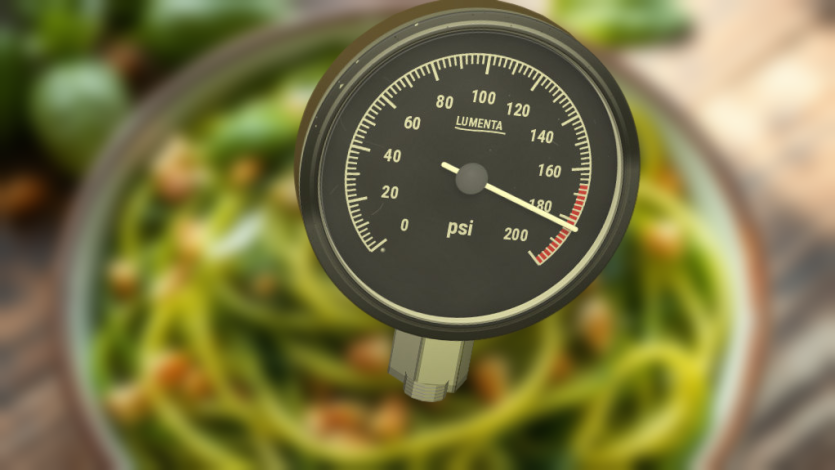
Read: 182psi
